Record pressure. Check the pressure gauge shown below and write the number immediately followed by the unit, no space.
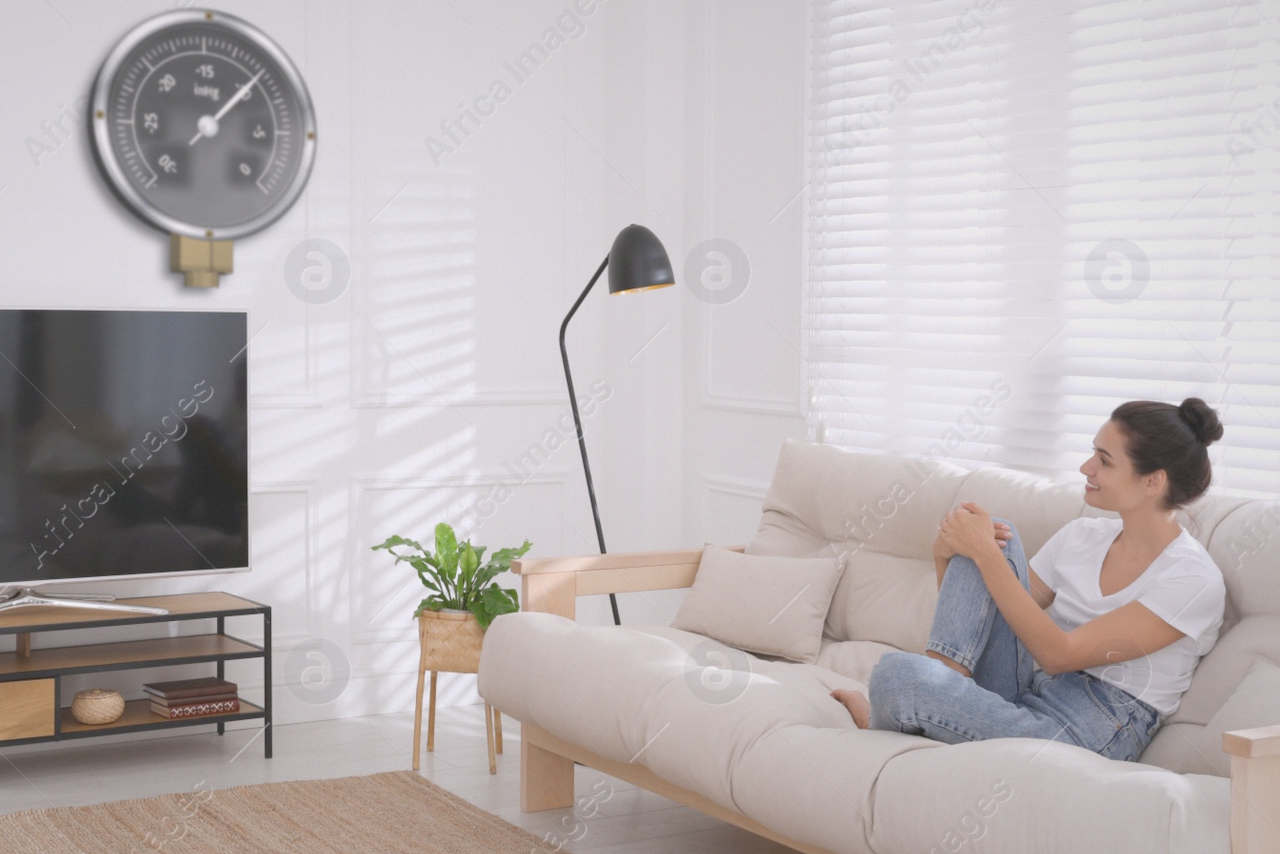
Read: -10inHg
